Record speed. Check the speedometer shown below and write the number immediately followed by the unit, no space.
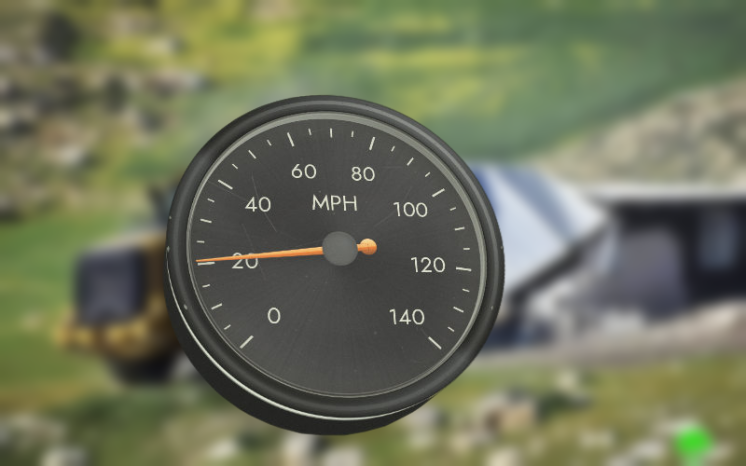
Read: 20mph
